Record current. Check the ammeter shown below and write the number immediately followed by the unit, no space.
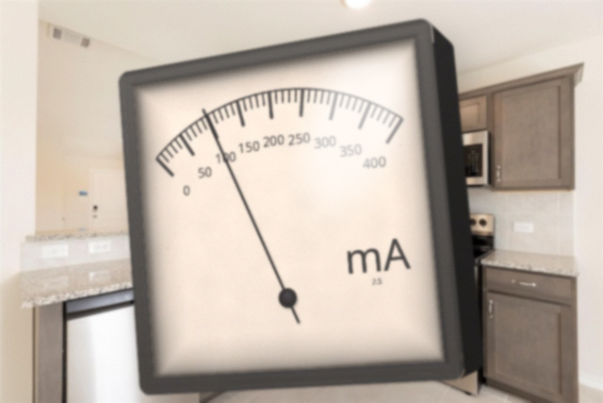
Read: 100mA
